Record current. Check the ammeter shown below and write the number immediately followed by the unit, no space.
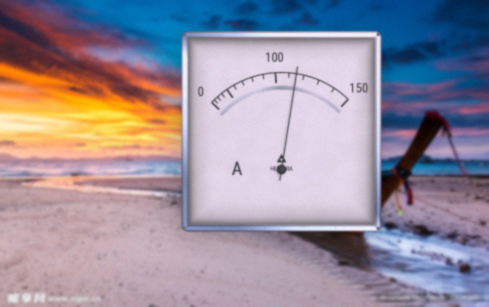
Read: 115A
